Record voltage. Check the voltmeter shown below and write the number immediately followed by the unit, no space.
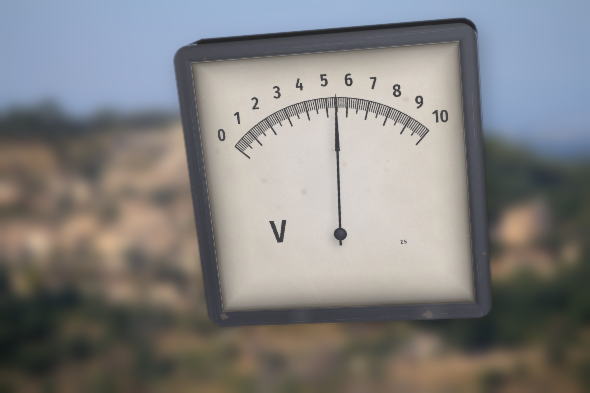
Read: 5.5V
